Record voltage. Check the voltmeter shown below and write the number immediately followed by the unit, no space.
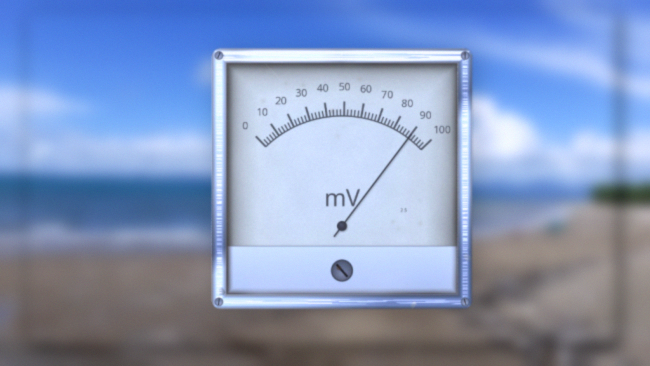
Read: 90mV
